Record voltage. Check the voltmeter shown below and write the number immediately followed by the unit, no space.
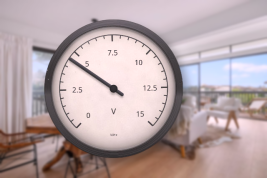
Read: 4.5V
